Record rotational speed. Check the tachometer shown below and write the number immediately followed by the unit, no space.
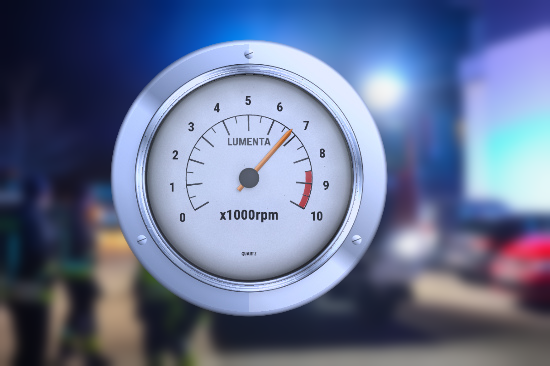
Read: 6750rpm
